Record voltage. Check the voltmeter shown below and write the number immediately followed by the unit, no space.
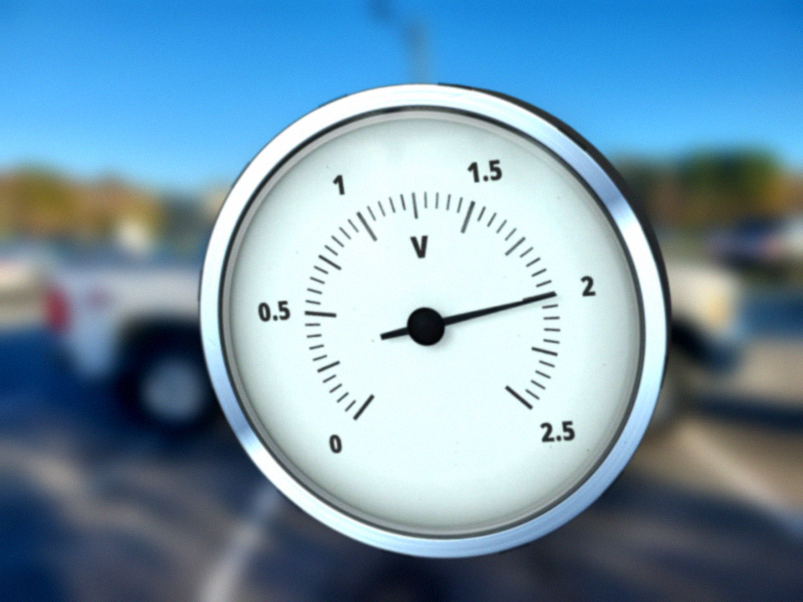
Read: 2V
